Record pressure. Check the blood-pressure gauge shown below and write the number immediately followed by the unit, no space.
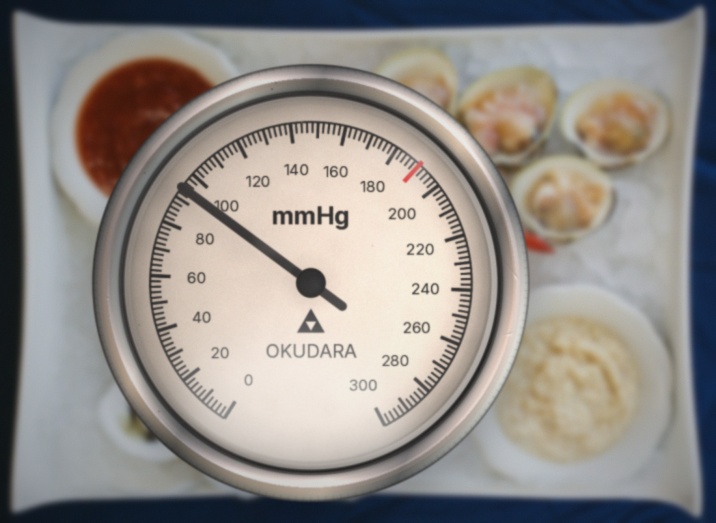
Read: 94mmHg
